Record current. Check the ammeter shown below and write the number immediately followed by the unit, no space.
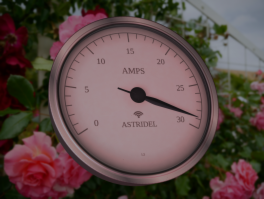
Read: 29A
